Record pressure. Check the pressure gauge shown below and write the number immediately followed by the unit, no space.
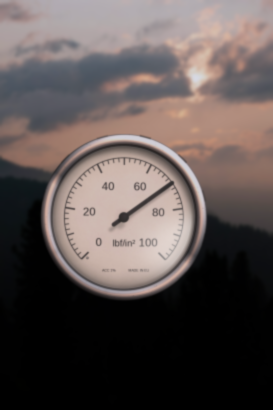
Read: 70psi
